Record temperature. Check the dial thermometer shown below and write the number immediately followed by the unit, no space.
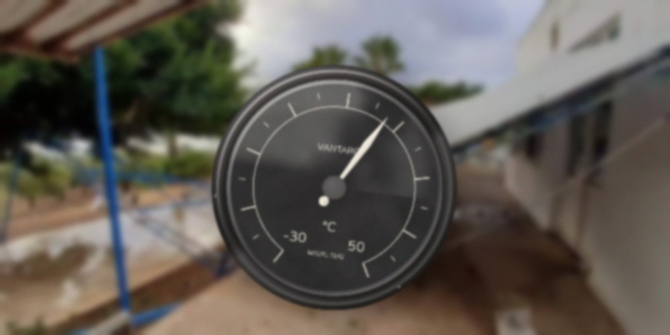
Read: 17.5°C
